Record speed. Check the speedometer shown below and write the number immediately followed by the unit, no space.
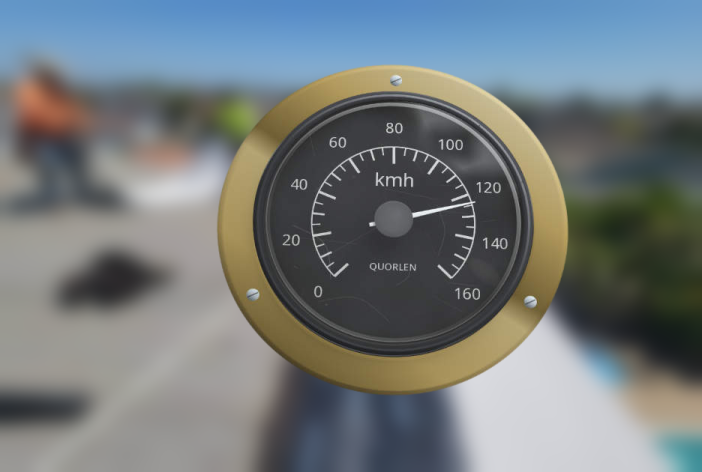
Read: 125km/h
